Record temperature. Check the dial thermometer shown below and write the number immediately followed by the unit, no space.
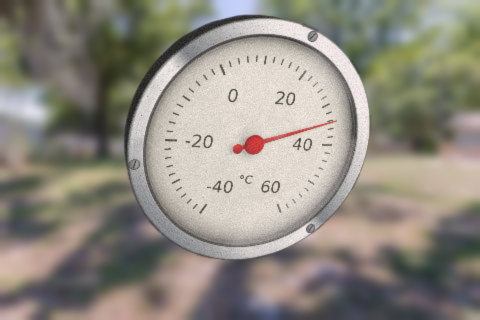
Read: 34°C
